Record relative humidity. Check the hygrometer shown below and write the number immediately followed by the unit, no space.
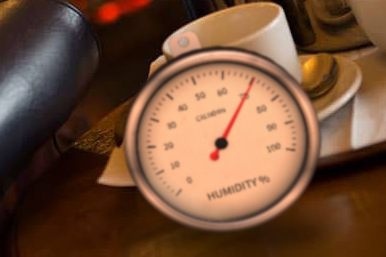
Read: 70%
